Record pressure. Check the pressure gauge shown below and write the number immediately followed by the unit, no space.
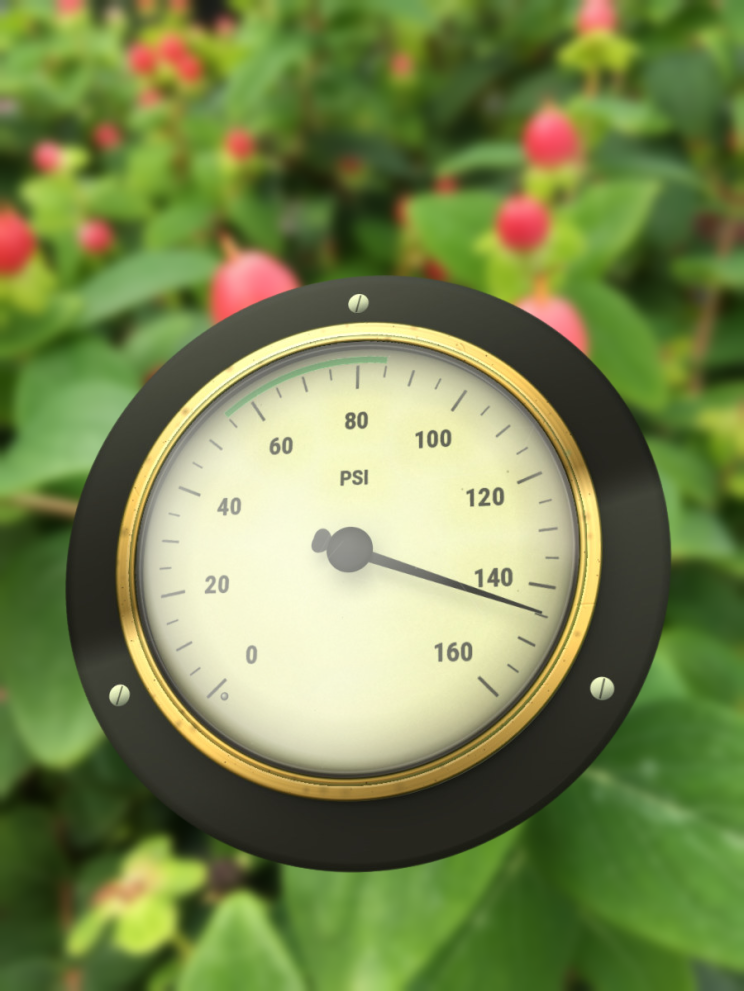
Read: 145psi
